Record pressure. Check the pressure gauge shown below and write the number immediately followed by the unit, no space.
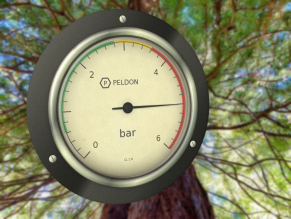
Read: 5bar
